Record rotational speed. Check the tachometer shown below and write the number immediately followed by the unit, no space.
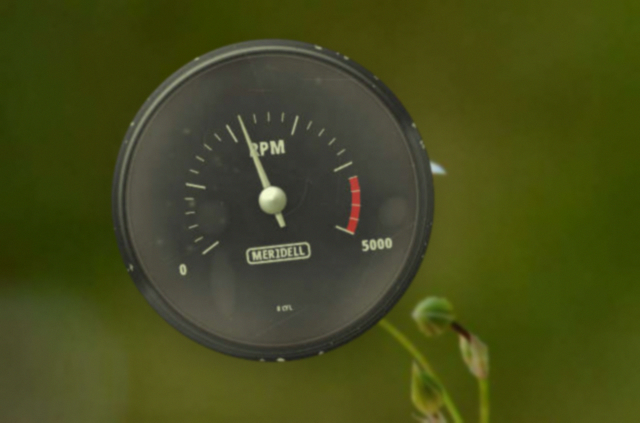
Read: 2200rpm
